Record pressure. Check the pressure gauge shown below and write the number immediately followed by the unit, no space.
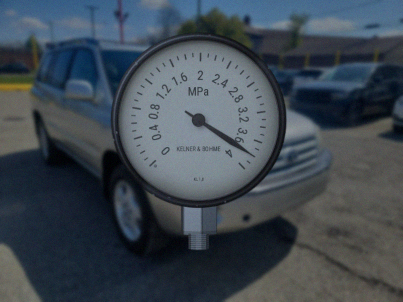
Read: 3.8MPa
